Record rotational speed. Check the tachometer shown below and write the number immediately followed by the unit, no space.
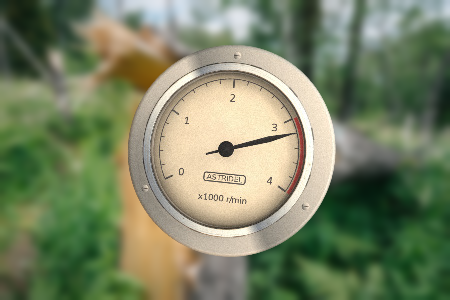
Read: 3200rpm
